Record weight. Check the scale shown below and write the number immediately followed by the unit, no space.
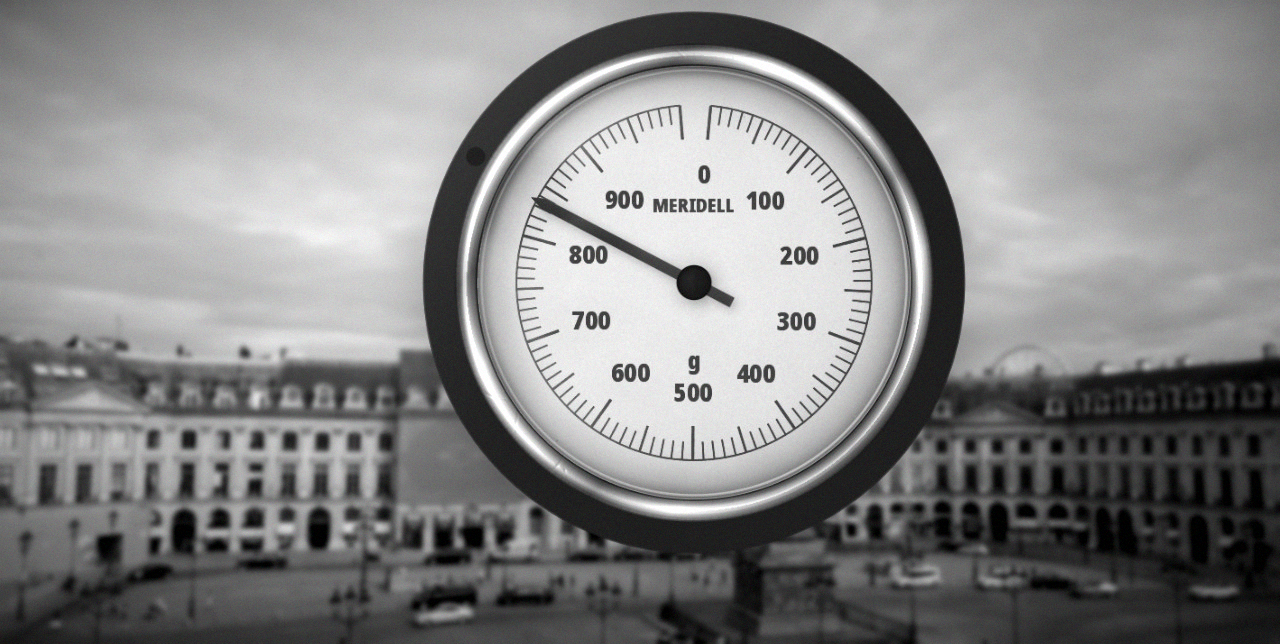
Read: 835g
